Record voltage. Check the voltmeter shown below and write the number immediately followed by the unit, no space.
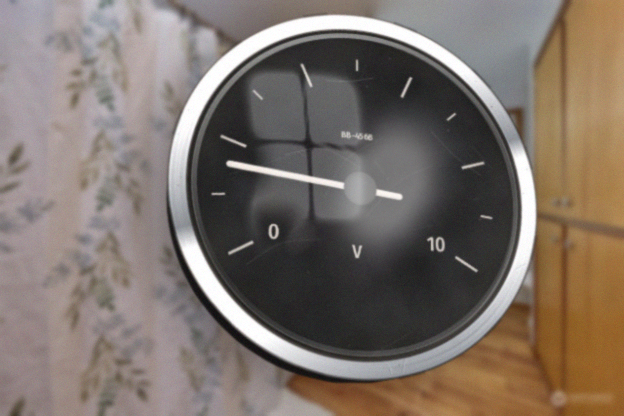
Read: 1.5V
